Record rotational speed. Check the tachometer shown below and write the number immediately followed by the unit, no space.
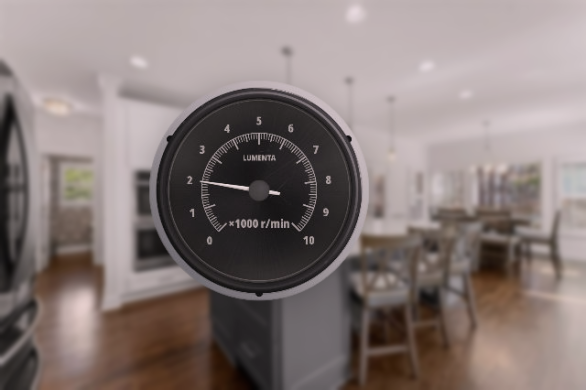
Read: 2000rpm
